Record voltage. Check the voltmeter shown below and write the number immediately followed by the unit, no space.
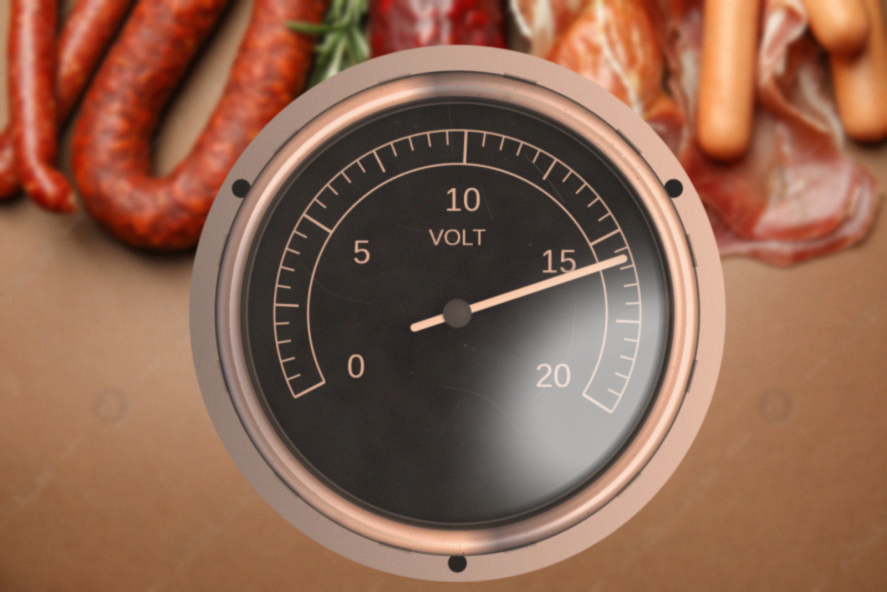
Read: 15.75V
